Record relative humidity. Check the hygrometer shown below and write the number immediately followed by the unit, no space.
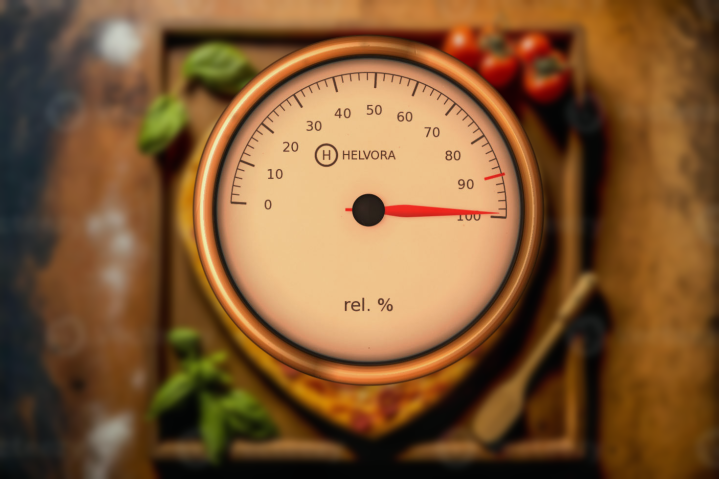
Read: 99%
